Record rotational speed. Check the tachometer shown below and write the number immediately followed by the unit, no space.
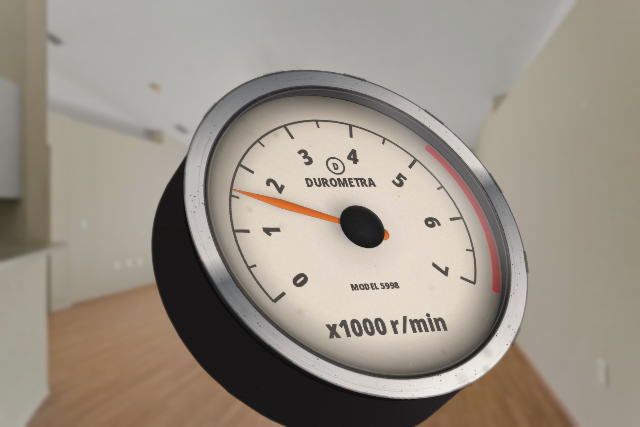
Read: 1500rpm
